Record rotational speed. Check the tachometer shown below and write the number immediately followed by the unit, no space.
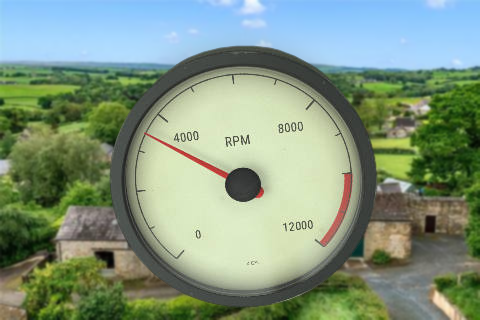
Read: 3500rpm
